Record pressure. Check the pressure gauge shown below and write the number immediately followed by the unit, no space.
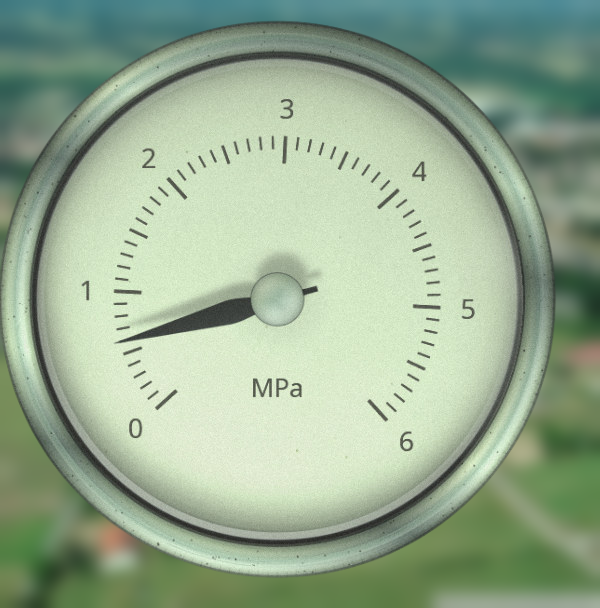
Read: 0.6MPa
